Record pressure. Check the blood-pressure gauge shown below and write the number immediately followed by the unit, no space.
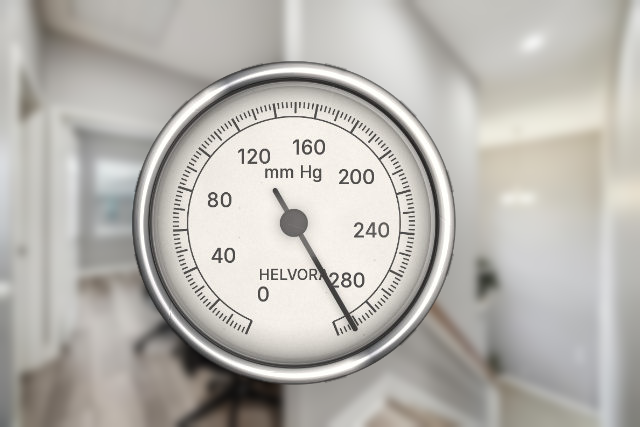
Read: 292mmHg
